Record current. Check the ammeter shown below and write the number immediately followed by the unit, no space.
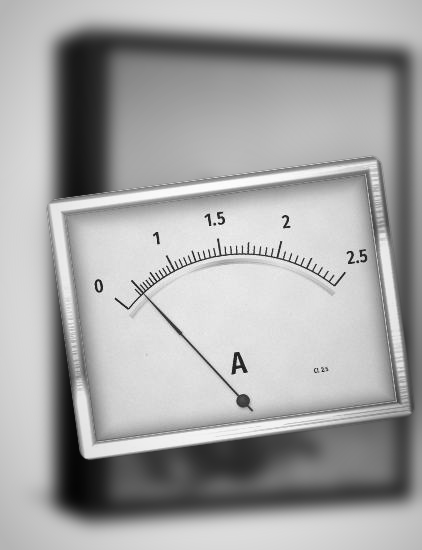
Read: 0.5A
